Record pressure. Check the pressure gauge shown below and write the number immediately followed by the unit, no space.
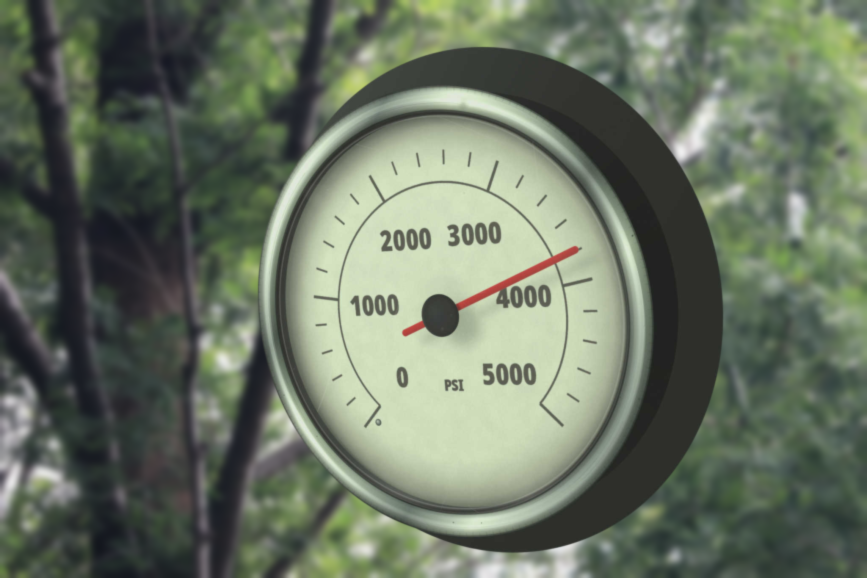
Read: 3800psi
